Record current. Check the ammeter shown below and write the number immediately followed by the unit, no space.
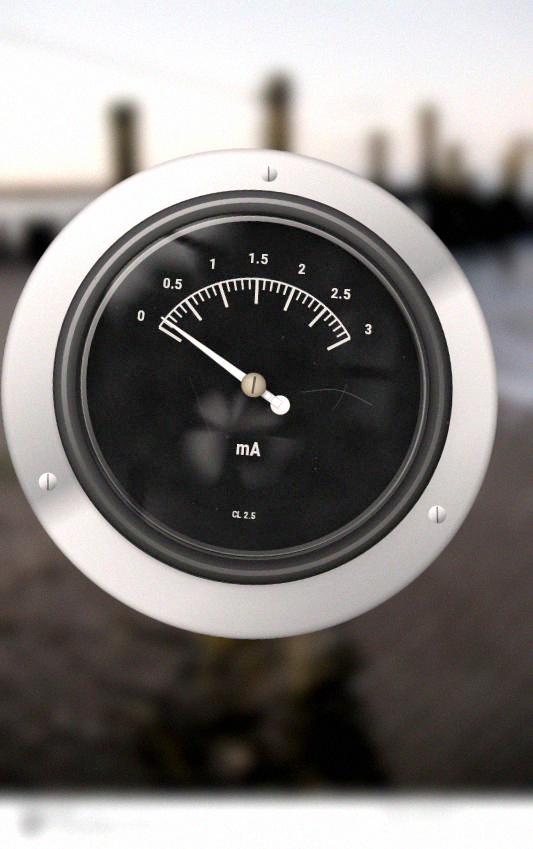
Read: 0.1mA
